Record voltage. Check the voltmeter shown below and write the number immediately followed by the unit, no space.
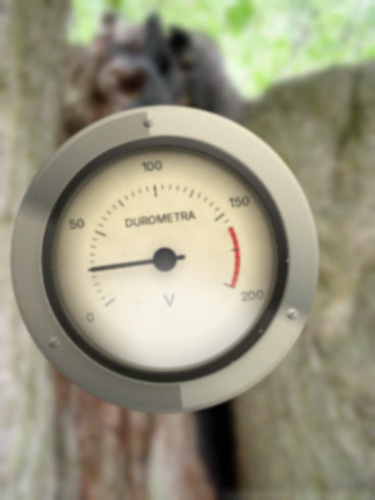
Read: 25V
